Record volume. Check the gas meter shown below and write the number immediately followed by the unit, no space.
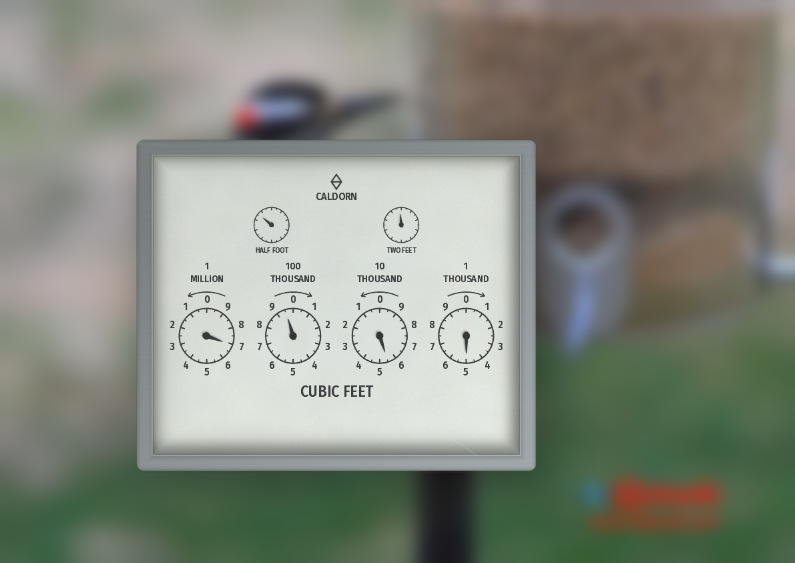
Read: 695500ft³
